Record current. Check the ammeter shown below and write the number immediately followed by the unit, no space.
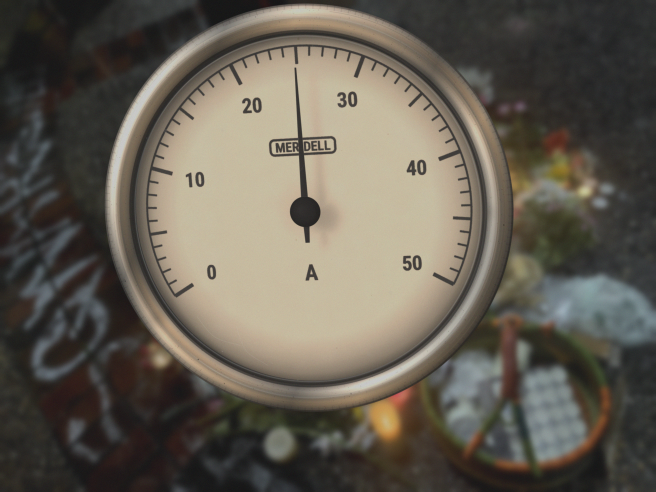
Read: 25A
